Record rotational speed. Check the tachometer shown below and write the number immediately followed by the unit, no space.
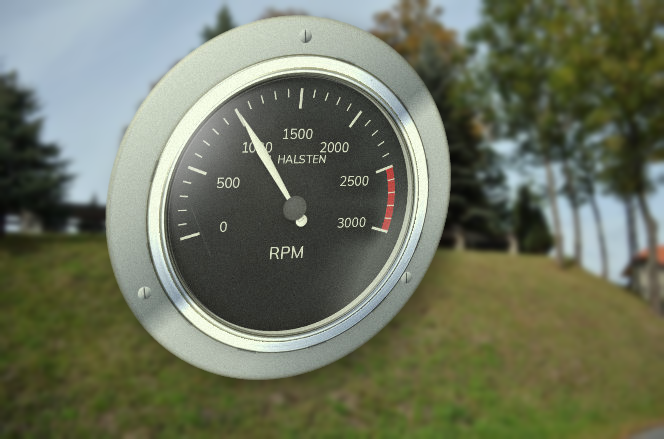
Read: 1000rpm
